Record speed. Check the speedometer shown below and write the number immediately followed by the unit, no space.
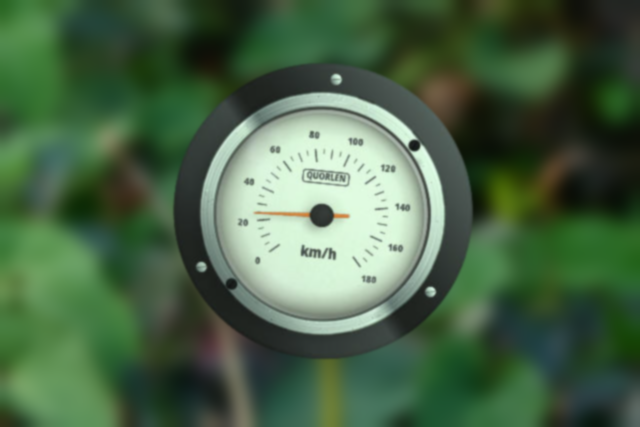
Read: 25km/h
